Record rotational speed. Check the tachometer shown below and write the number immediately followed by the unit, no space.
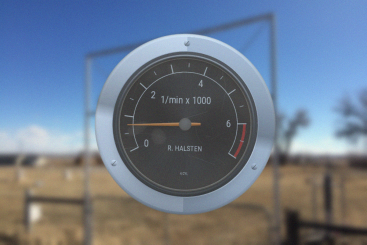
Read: 750rpm
